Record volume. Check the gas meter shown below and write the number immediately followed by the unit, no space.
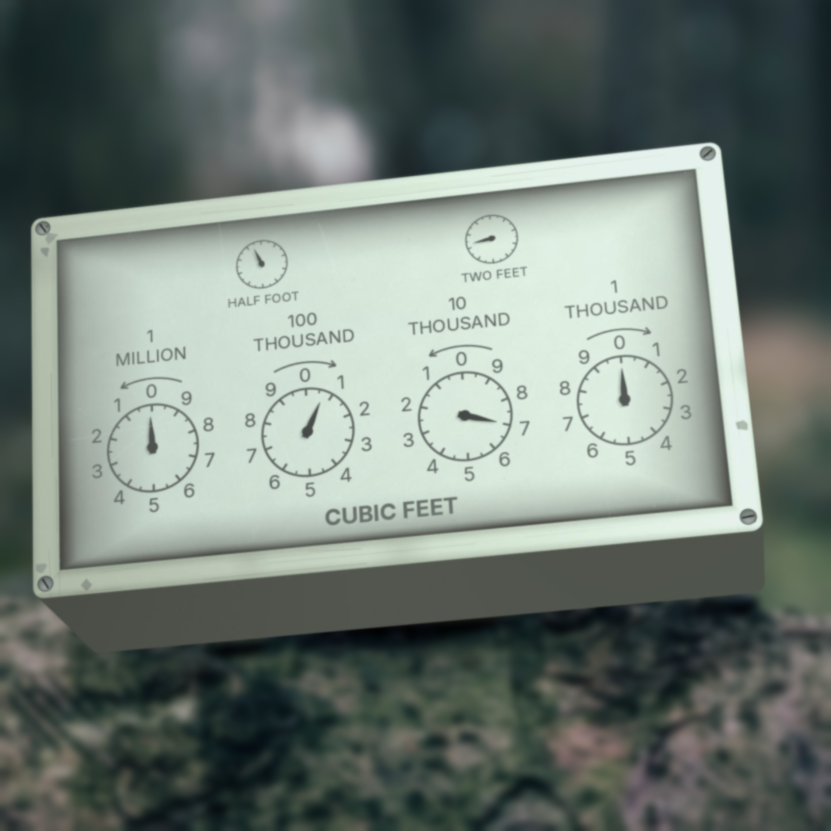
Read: 7000ft³
